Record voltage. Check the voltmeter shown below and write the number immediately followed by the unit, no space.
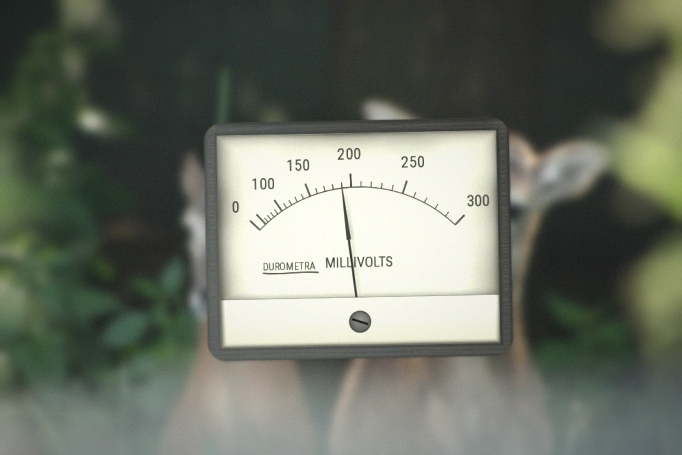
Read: 190mV
